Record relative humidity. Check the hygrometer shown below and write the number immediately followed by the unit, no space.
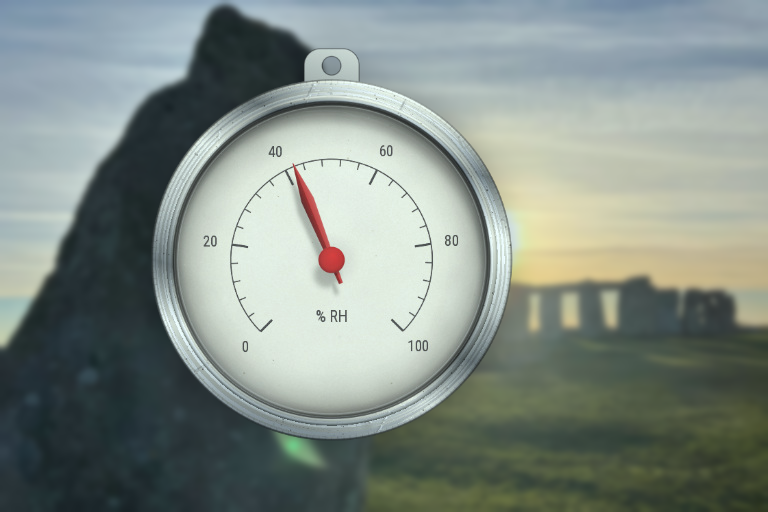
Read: 42%
